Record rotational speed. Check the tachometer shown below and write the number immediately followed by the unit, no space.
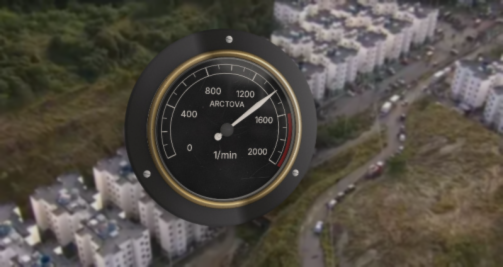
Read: 1400rpm
